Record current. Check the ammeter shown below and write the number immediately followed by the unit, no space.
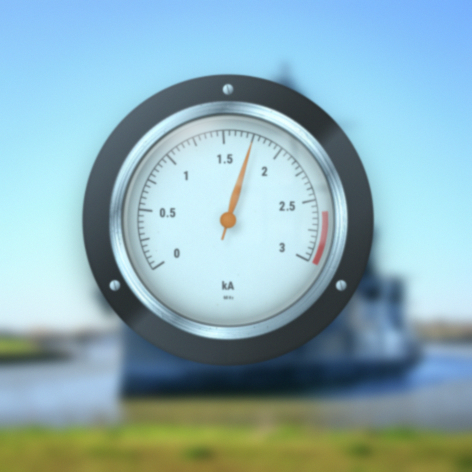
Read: 1.75kA
